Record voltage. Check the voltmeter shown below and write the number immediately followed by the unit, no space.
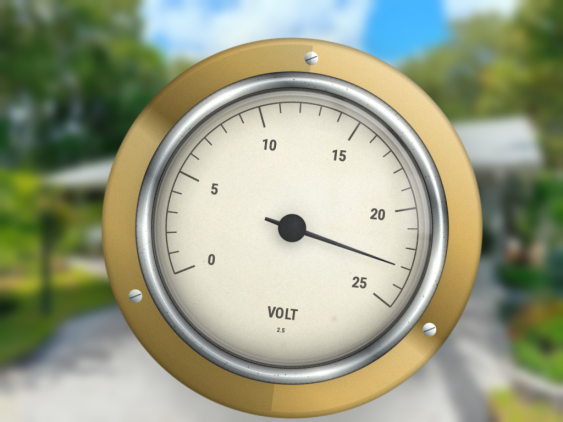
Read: 23V
